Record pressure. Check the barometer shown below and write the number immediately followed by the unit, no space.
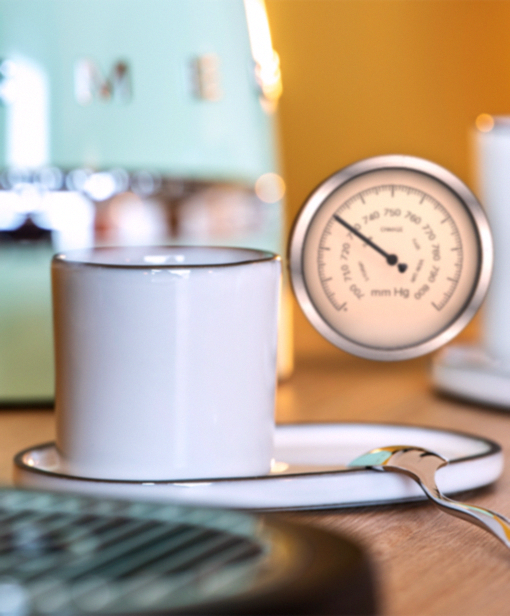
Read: 730mmHg
